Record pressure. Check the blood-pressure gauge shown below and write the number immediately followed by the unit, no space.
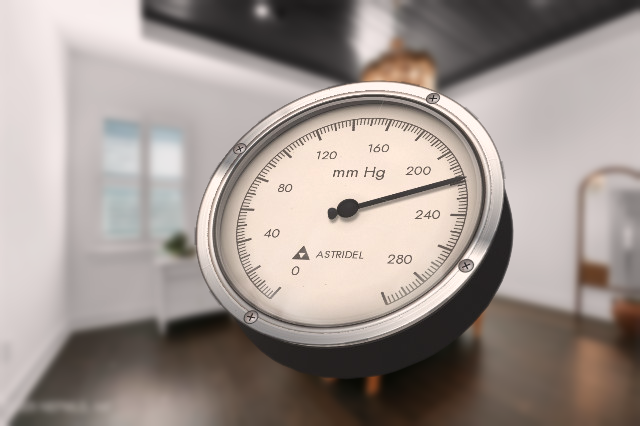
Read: 220mmHg
